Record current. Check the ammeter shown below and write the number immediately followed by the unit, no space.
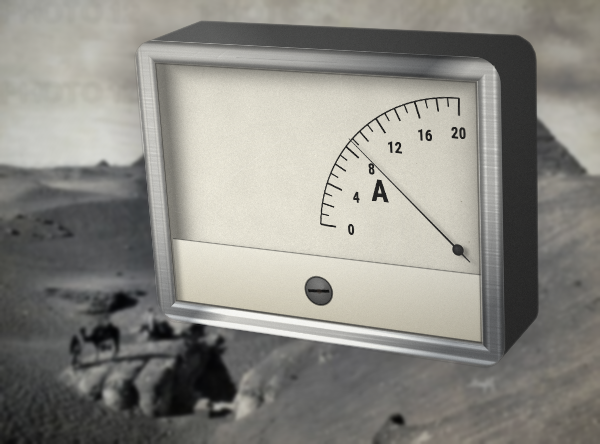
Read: 9A
